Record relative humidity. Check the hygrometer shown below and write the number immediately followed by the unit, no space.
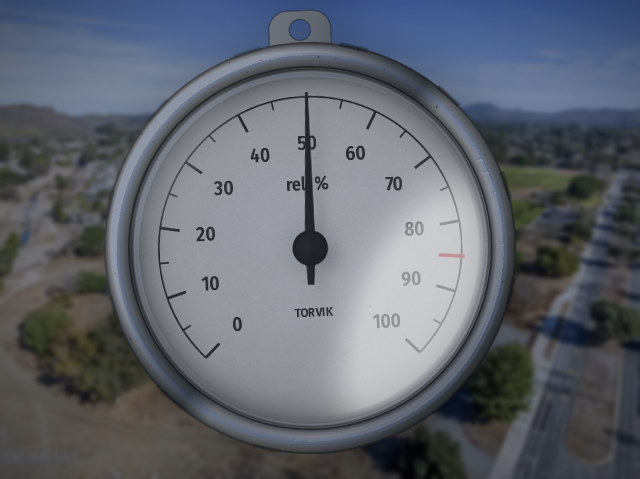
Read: 50%
